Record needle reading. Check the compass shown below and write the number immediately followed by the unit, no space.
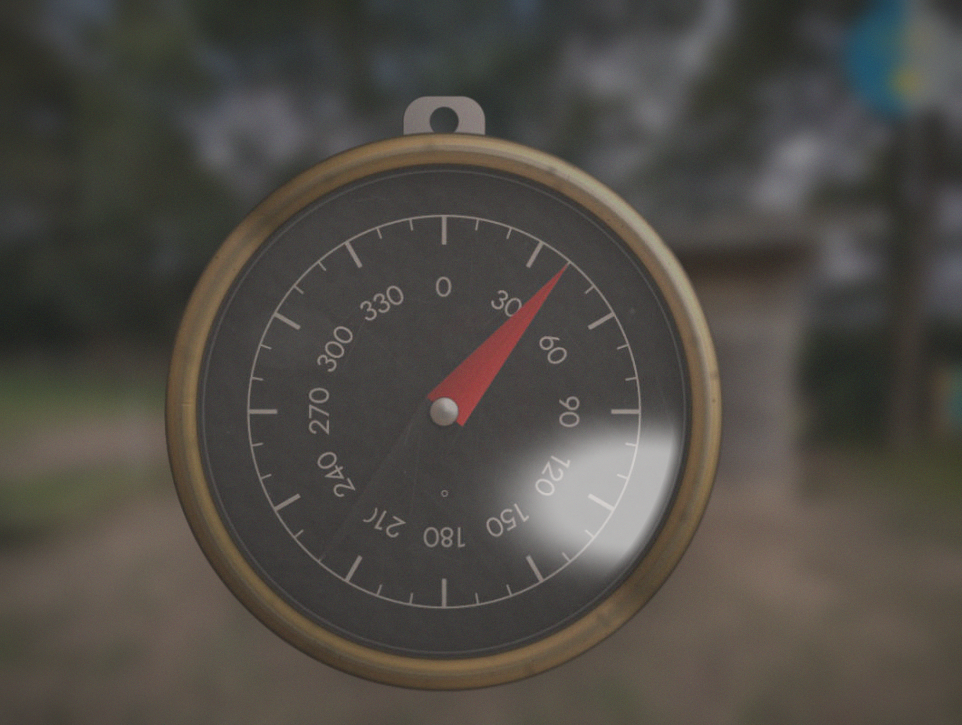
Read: 40°
